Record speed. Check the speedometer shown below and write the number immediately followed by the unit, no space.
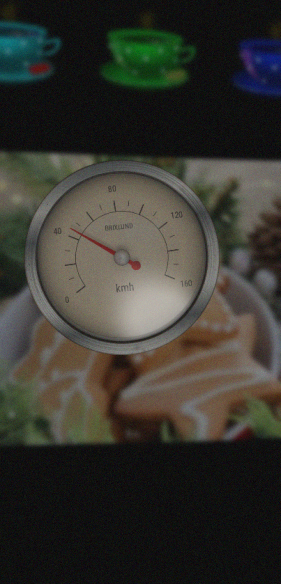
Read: 45km/h
